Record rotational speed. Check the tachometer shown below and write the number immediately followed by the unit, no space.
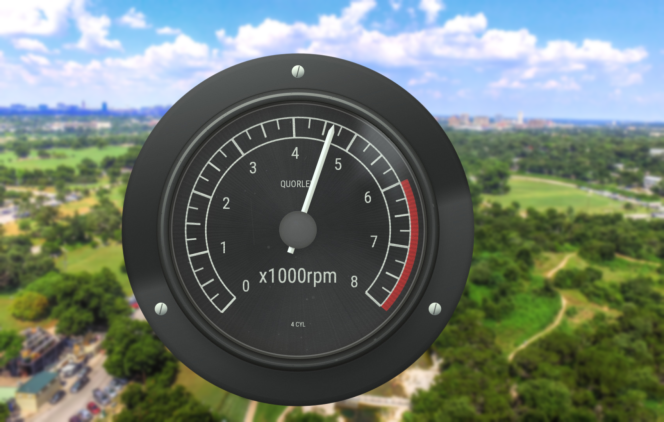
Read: 4625rpm
